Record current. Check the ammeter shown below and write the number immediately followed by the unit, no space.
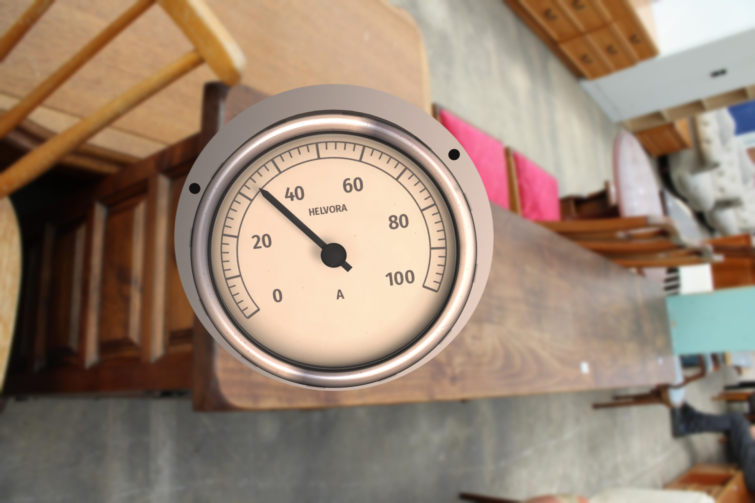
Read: 34A
